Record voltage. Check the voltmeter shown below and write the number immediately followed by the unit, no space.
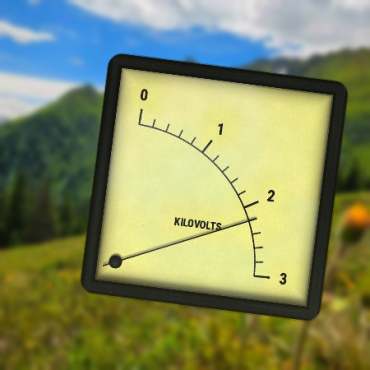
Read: 2.2kV
